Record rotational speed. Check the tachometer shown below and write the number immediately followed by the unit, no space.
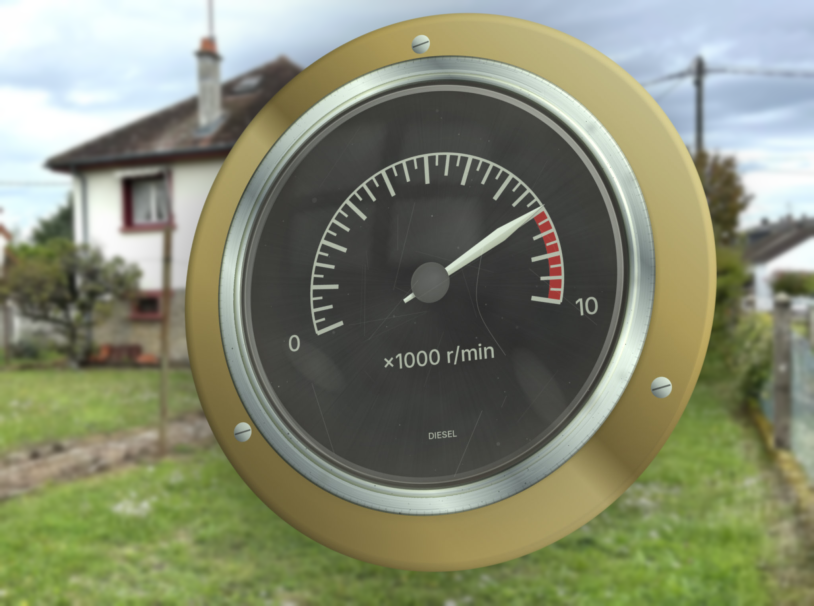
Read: 8000rpm
